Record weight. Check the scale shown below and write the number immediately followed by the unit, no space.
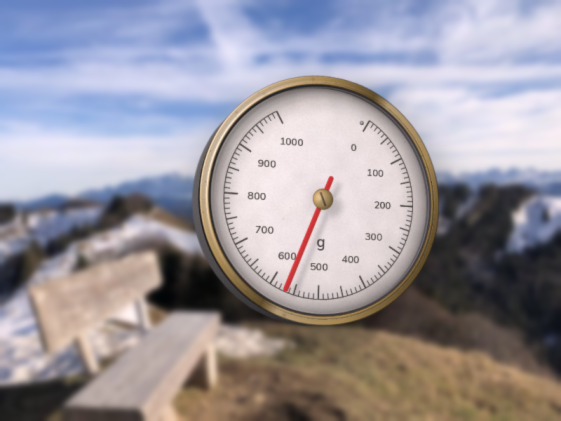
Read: 570g
